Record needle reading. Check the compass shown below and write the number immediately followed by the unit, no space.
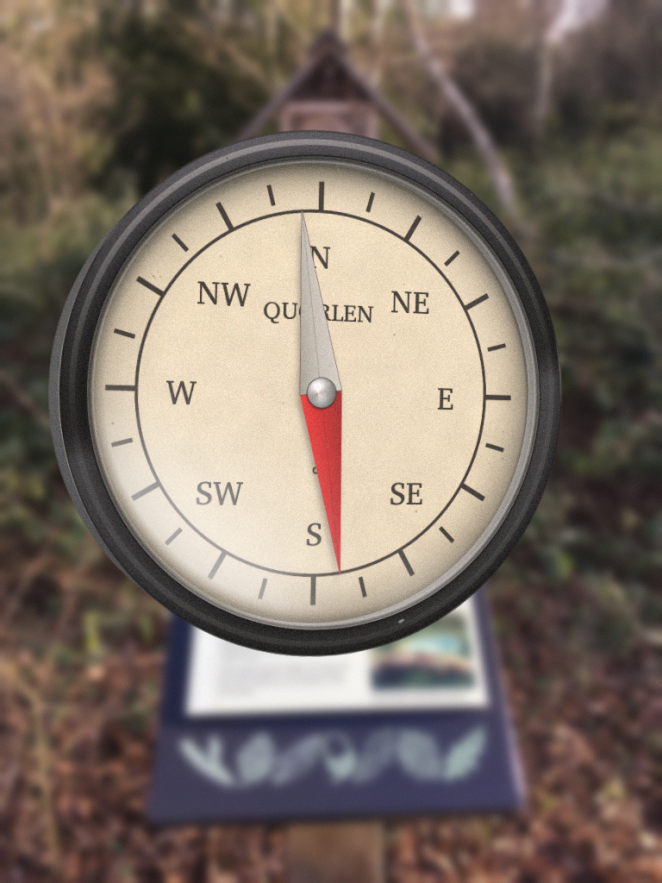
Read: 172.5°
